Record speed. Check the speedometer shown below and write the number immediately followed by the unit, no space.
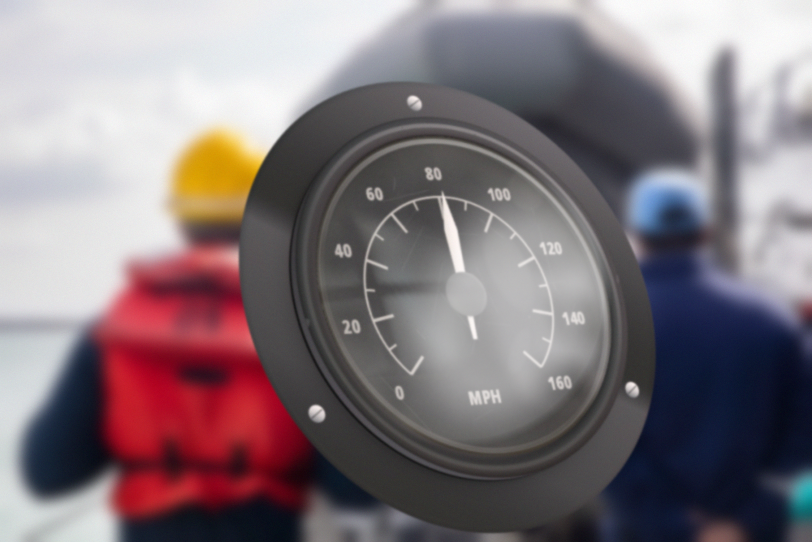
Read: 80mph
